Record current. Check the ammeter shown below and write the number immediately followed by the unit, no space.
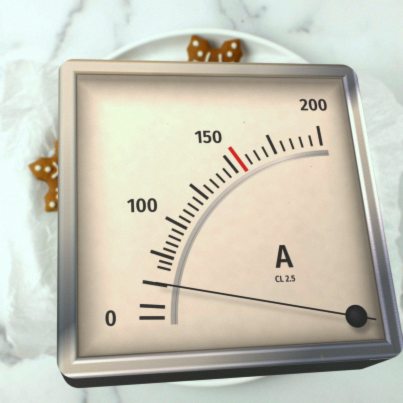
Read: 50A
